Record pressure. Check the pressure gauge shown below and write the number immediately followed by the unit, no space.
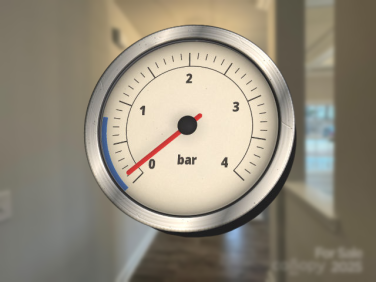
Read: 0.1bar
